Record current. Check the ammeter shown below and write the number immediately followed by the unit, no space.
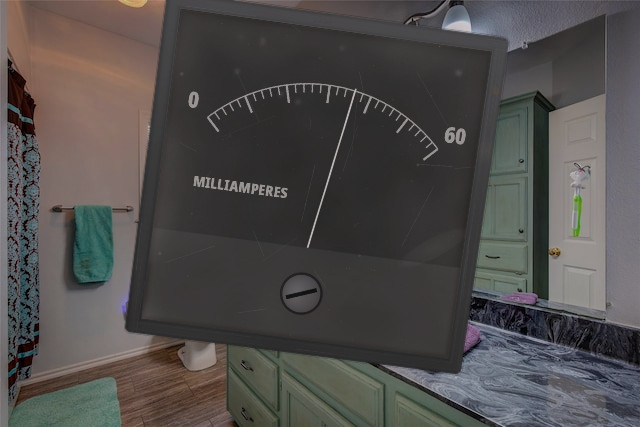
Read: 36mA
